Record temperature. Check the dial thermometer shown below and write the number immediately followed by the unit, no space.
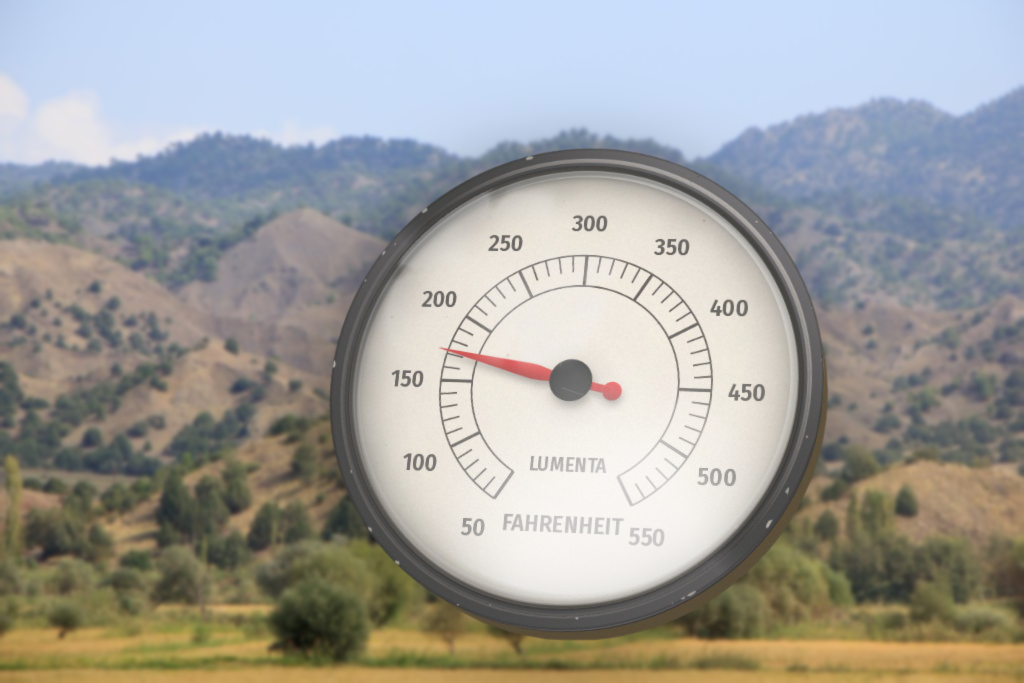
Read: 170°F
